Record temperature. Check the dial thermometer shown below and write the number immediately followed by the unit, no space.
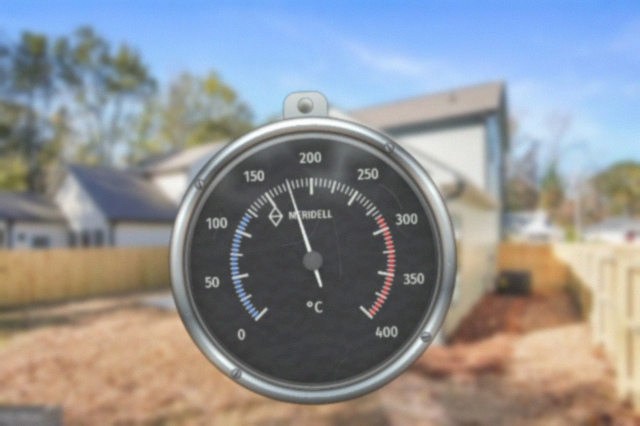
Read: 175°C
